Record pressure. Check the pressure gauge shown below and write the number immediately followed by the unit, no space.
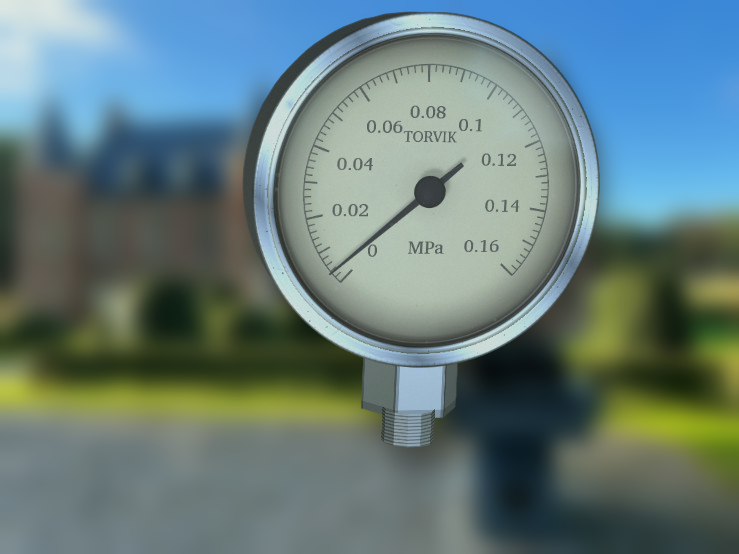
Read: 0.004MPa
